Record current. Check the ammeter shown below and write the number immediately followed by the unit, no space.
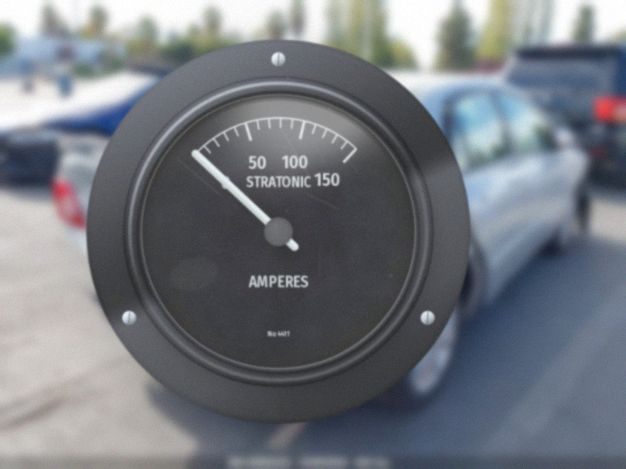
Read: 0A
